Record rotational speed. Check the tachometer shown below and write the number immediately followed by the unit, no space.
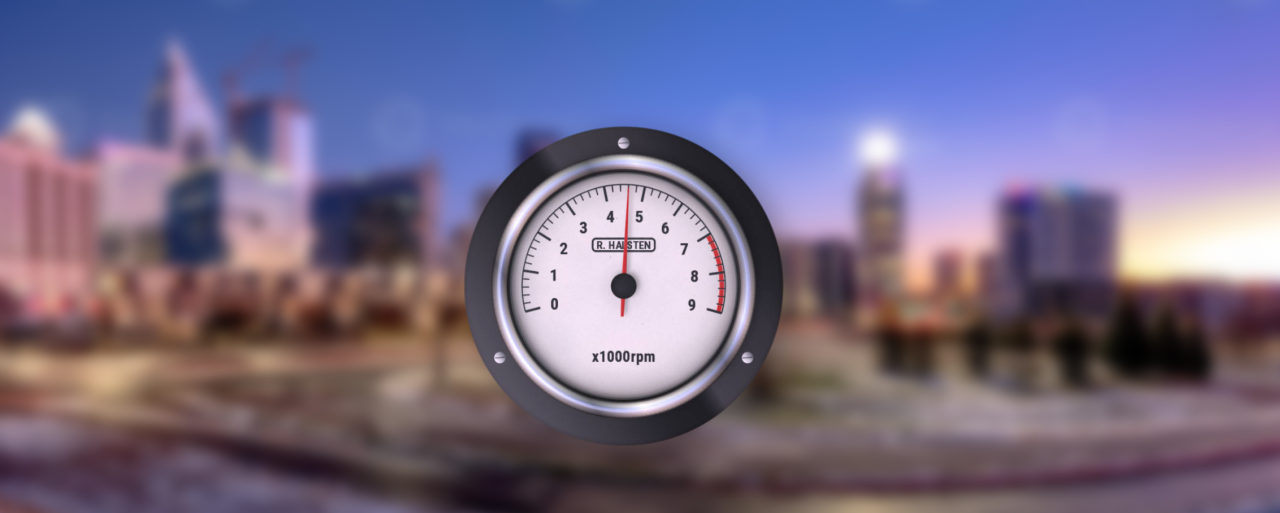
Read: 4600rpm
